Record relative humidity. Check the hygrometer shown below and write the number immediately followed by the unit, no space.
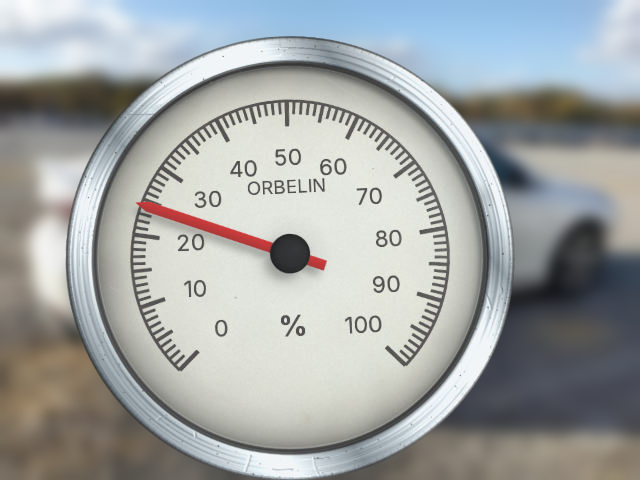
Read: 24%
